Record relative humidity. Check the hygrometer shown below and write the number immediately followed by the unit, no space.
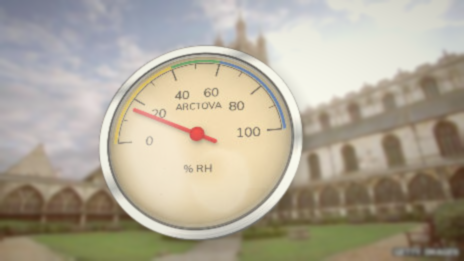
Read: 15%
